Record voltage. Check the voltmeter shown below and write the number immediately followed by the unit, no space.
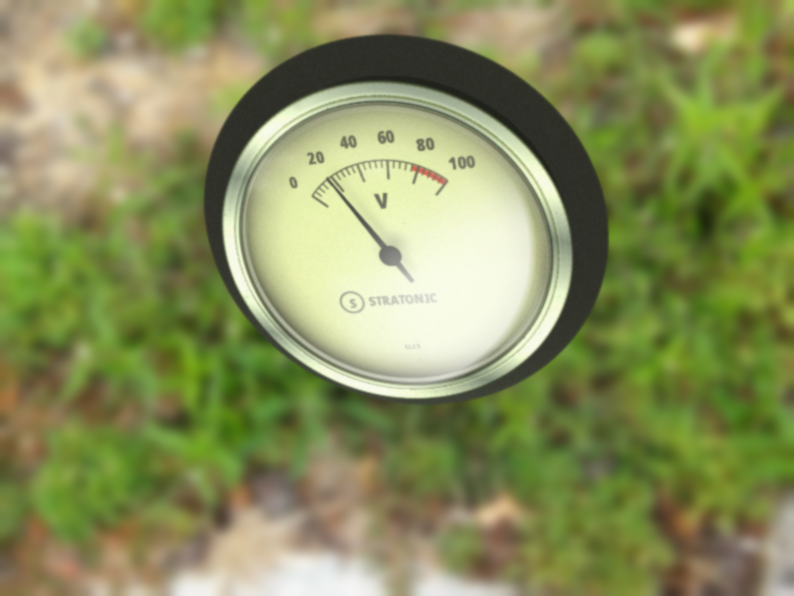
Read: 20V
